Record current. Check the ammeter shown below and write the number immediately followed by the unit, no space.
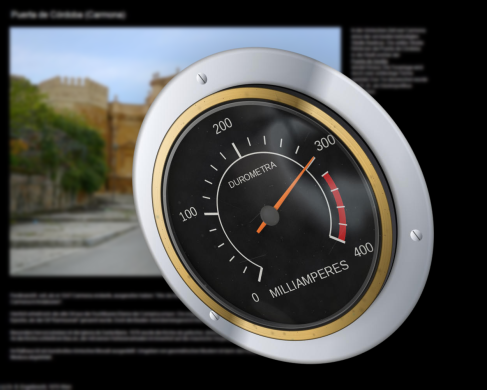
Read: 300mA
